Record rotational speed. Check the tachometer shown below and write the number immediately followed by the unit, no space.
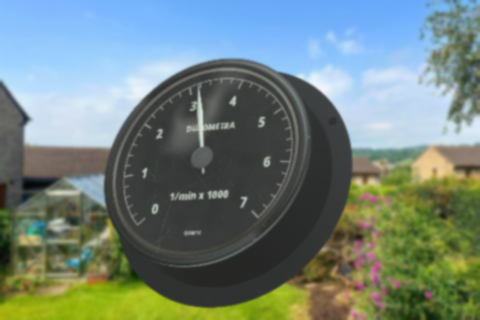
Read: 3200rpm
